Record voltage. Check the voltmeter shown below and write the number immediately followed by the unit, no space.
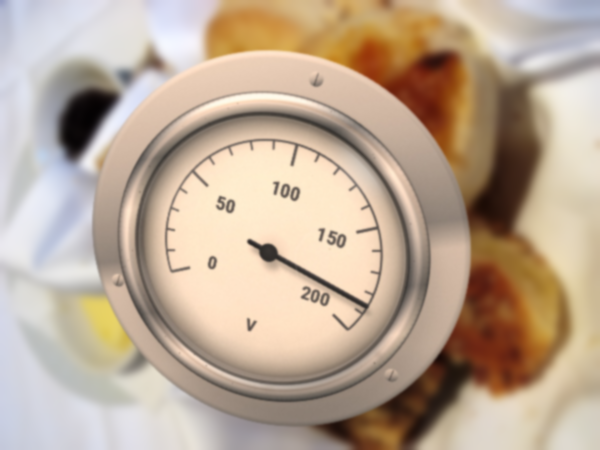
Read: 185V
